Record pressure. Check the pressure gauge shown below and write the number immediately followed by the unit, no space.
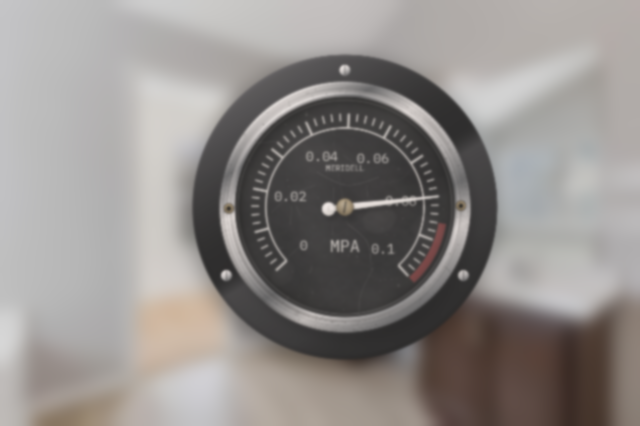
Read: 0.08MPa
